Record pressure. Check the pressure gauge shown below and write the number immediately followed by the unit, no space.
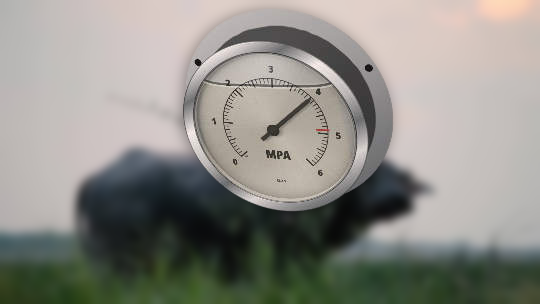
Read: 4MPa
